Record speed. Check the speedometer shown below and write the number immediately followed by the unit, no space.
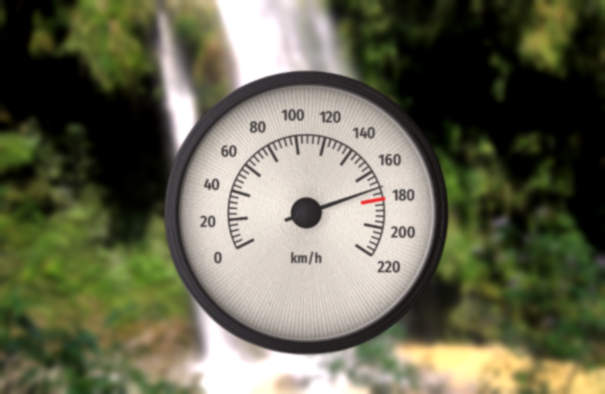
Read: 172km/h
